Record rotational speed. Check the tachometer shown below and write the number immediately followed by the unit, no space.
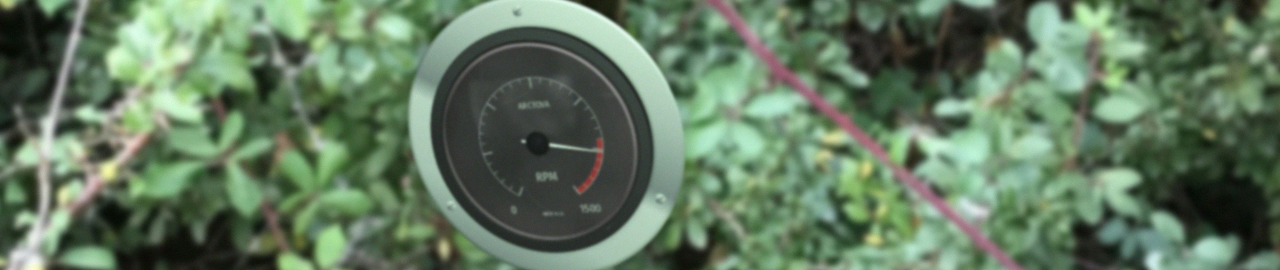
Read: 1250rpm
